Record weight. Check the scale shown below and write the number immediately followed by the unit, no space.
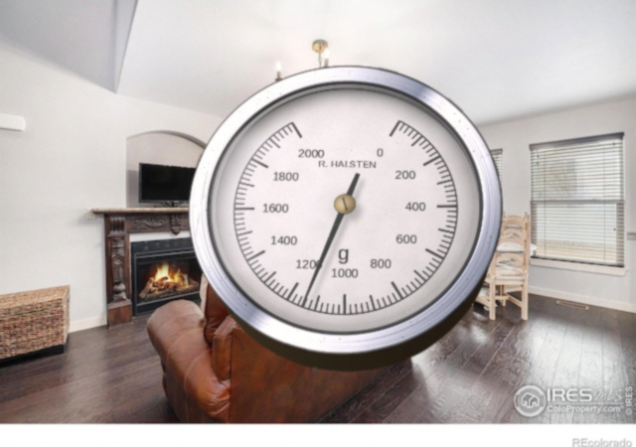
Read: 1140g
